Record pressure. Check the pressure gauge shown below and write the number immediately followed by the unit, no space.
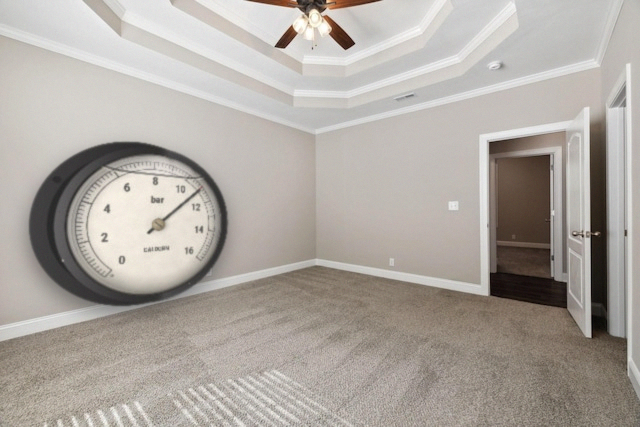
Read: 11bar
